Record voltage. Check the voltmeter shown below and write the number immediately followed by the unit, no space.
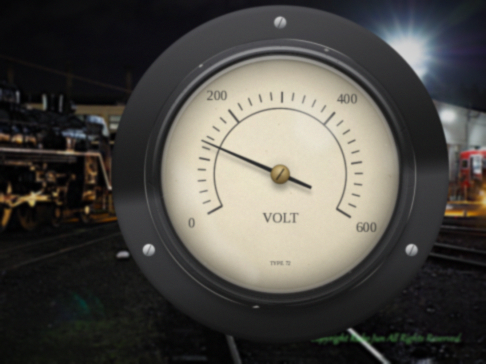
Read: 130V
